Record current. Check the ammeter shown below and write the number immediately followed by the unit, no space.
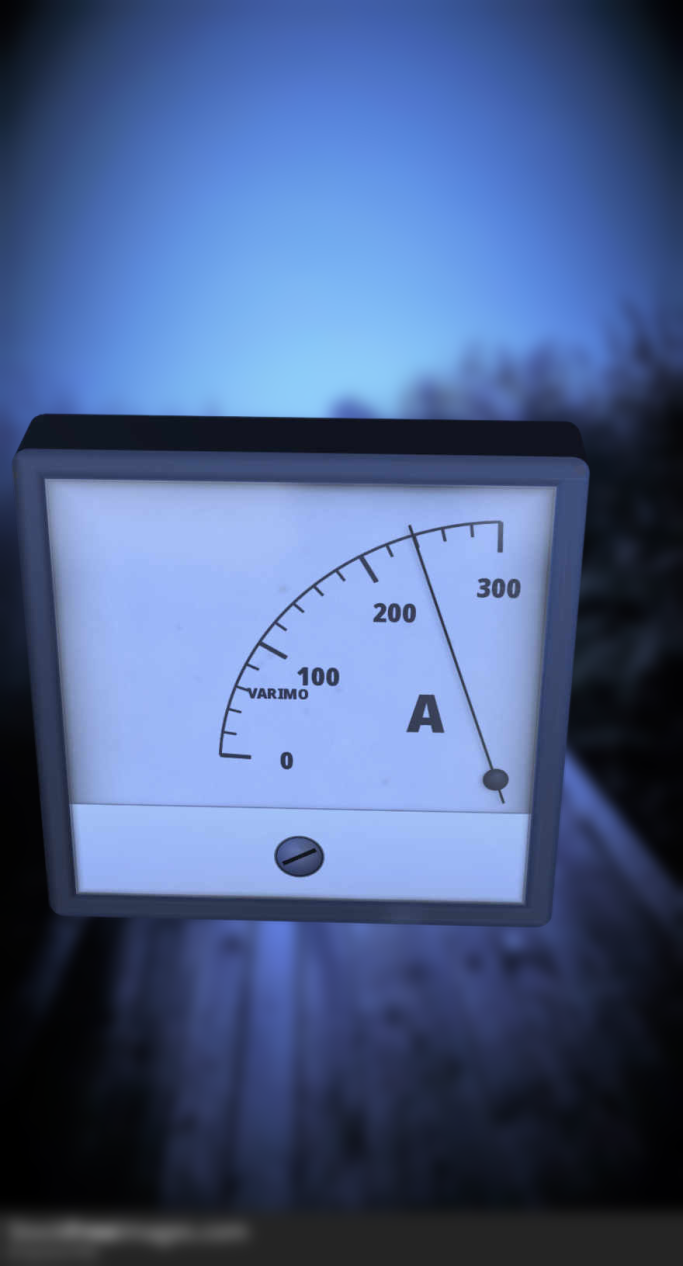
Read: 240A
